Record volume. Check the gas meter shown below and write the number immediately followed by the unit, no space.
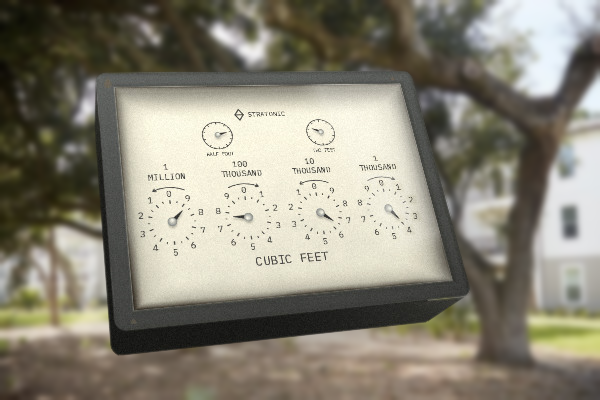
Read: 876400ft³
